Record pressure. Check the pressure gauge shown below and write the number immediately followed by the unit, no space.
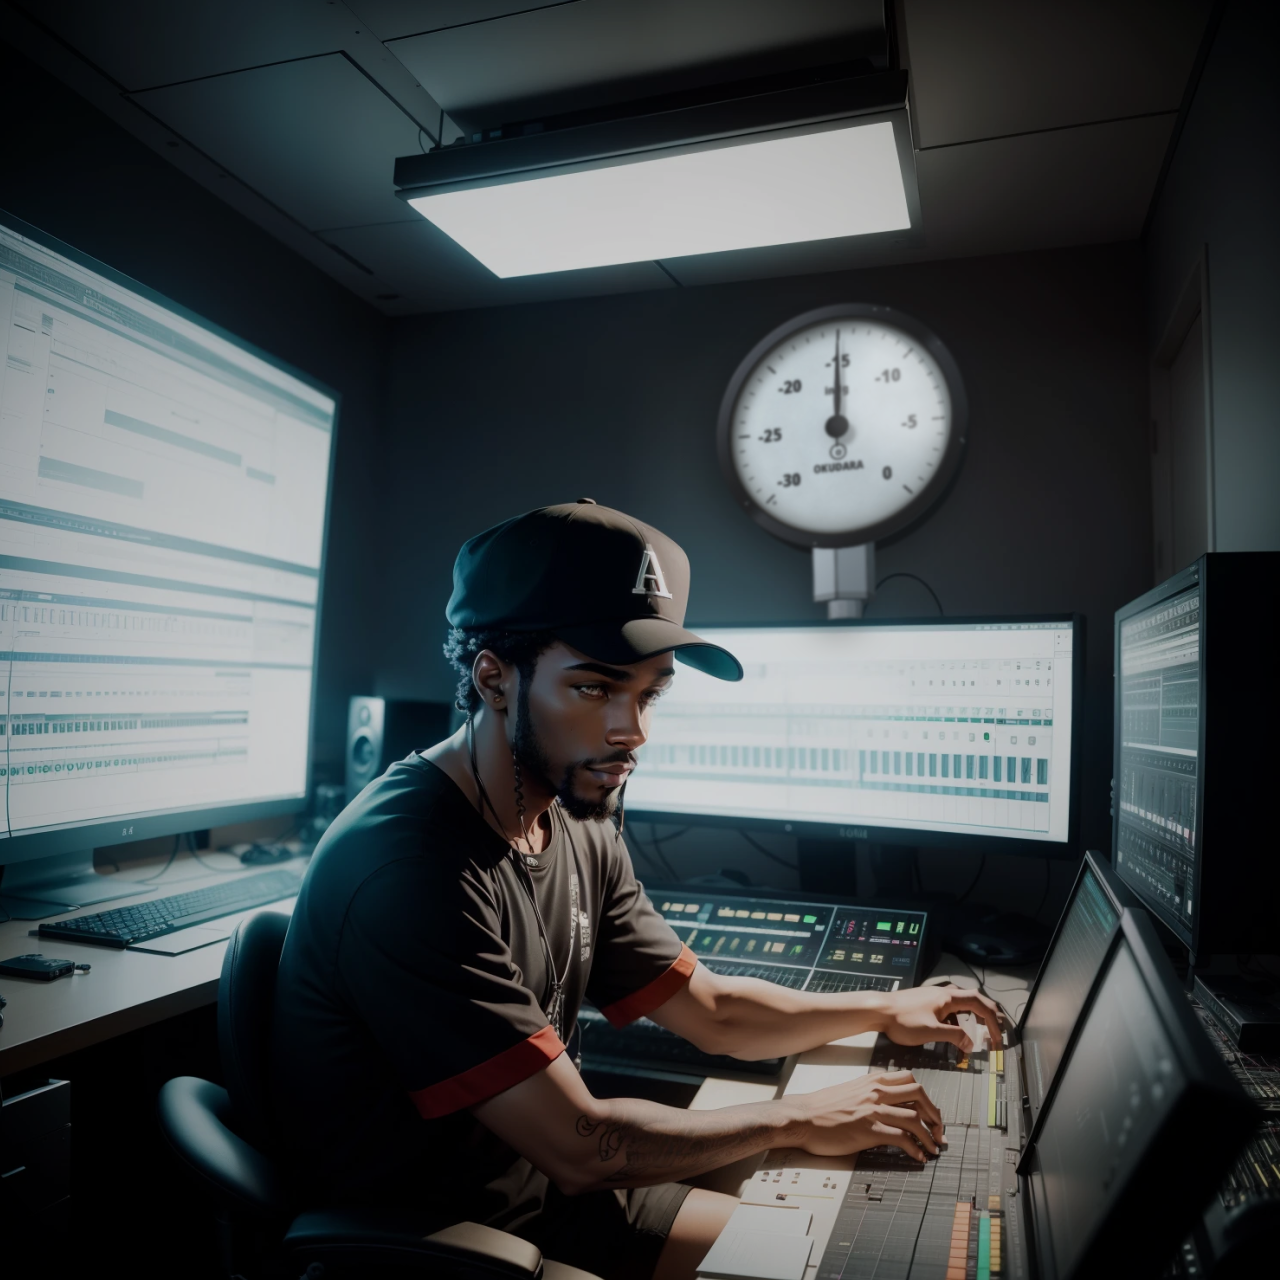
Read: -15inHg
